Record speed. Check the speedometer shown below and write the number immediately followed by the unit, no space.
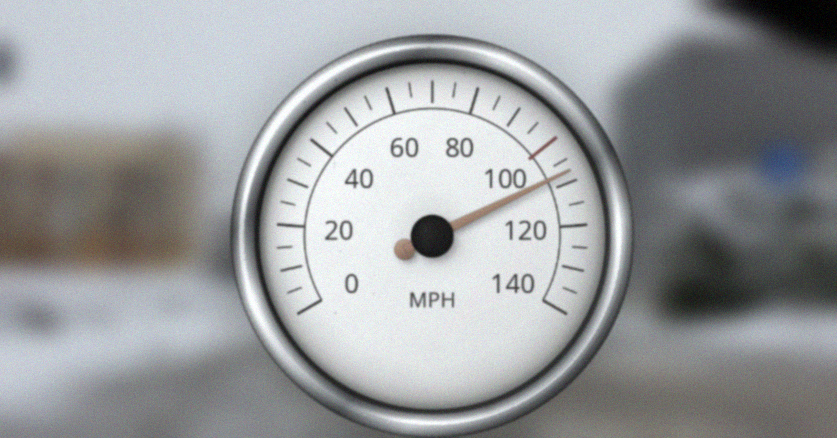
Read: 107.5mph
